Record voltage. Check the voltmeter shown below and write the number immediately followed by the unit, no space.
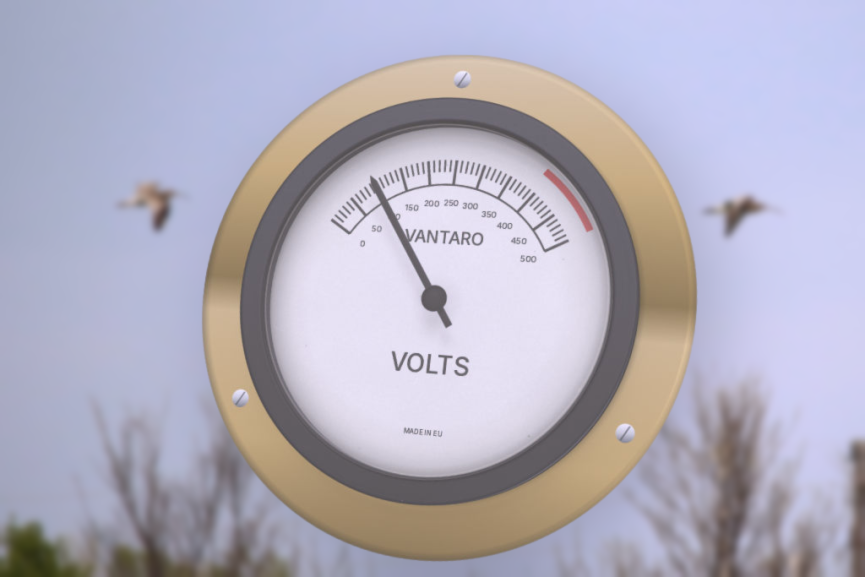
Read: 100V
